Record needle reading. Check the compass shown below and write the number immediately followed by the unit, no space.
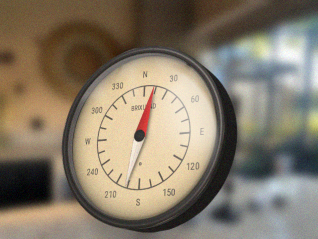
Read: 15°
